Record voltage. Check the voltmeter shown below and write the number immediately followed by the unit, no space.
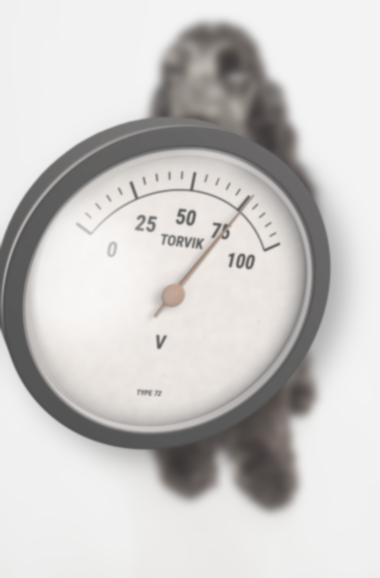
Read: 75V
